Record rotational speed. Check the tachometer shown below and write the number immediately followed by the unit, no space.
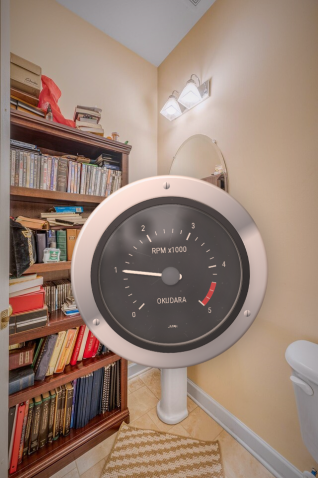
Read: 1000rpm
